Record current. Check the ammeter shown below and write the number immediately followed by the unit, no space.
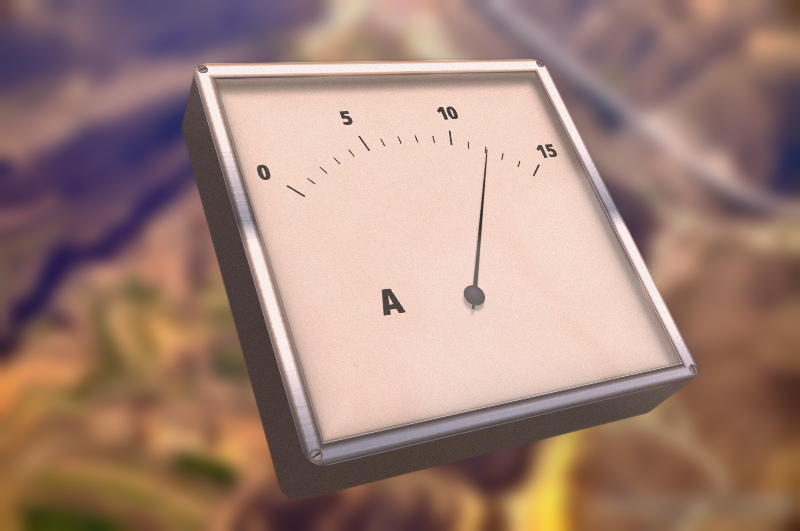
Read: 12A
